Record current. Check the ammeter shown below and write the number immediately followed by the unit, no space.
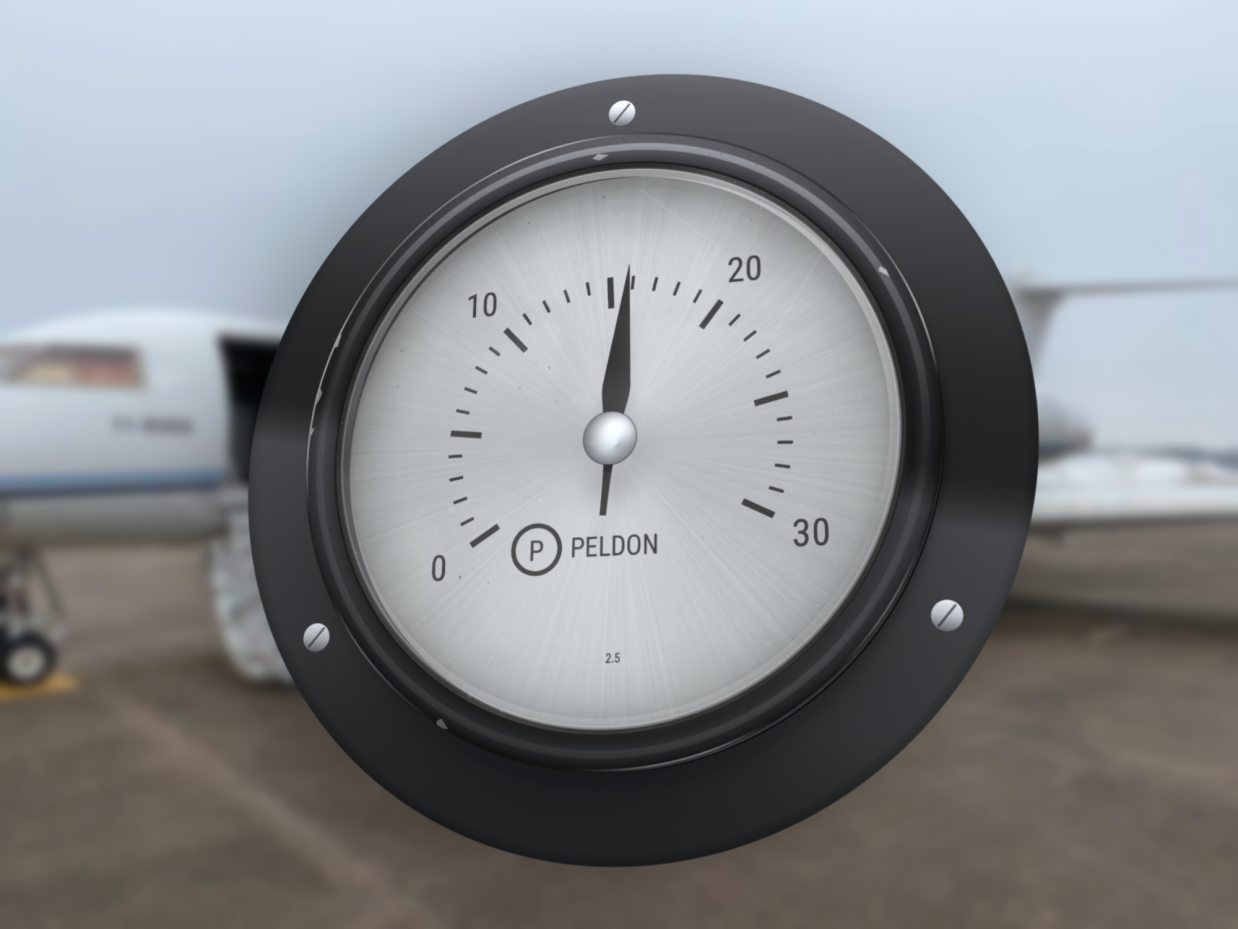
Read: 16A
